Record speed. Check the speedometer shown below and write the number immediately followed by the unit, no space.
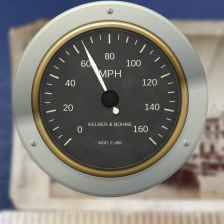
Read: 65mph
